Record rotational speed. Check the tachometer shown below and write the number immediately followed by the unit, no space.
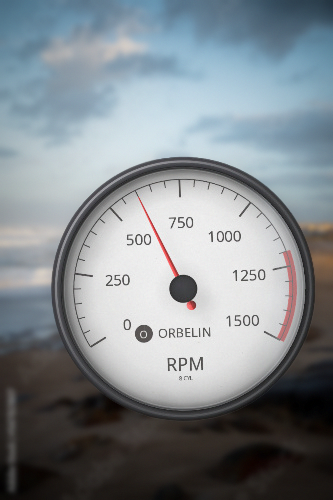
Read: 600rpm
